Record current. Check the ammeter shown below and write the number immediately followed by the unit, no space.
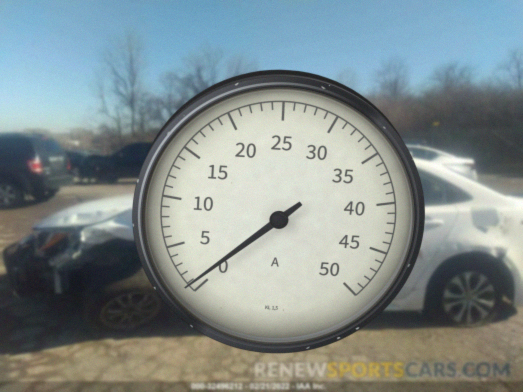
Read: 1A
